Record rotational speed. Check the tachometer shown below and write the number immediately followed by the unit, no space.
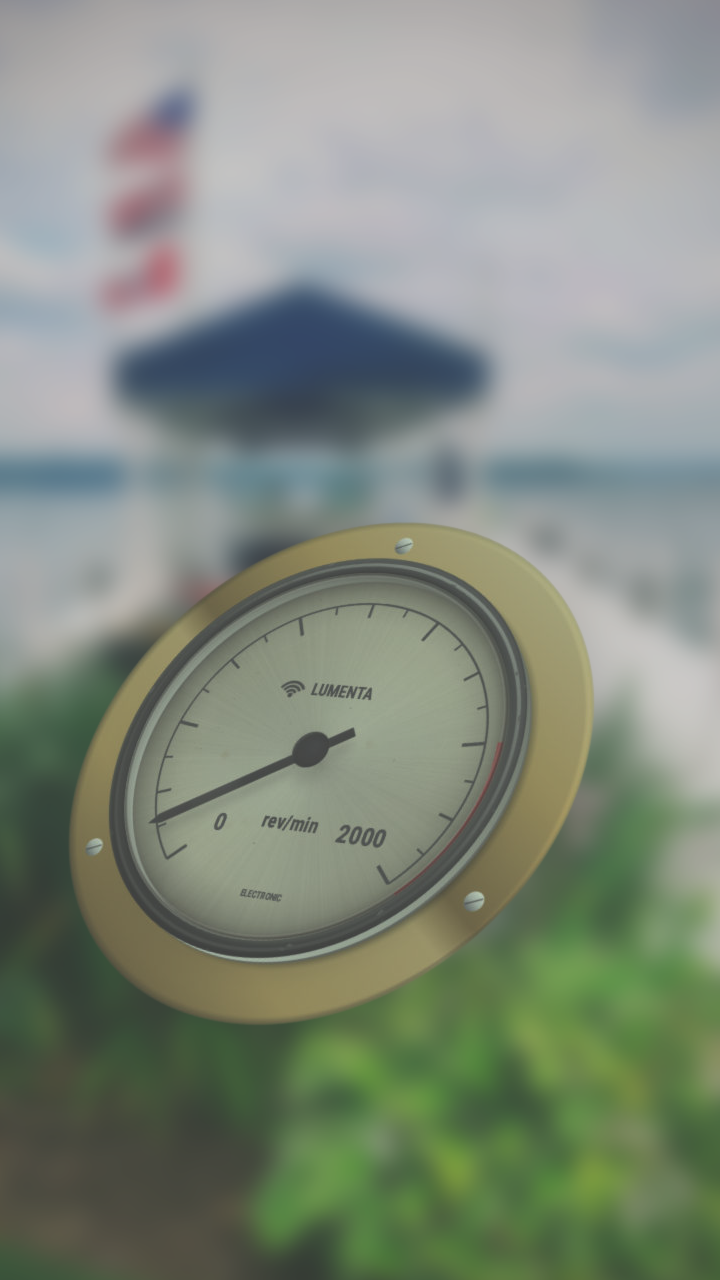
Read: 100rpm
